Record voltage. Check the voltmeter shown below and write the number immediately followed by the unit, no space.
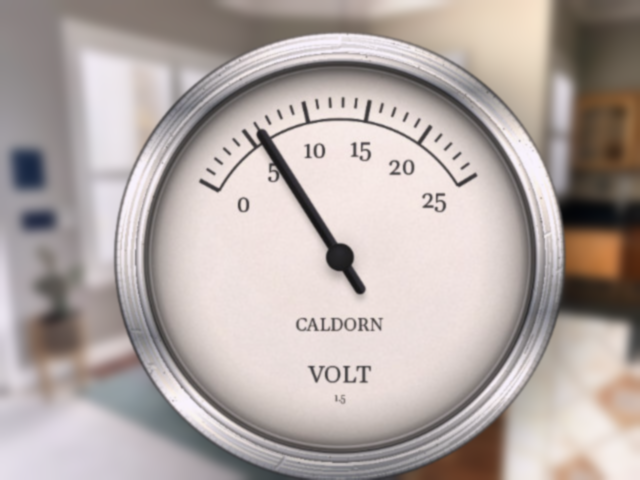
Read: 6V
